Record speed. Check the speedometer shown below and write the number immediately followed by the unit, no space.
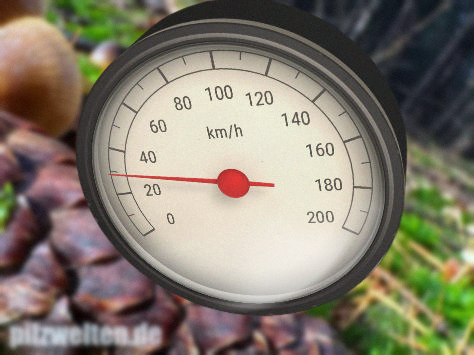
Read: 30km/h
